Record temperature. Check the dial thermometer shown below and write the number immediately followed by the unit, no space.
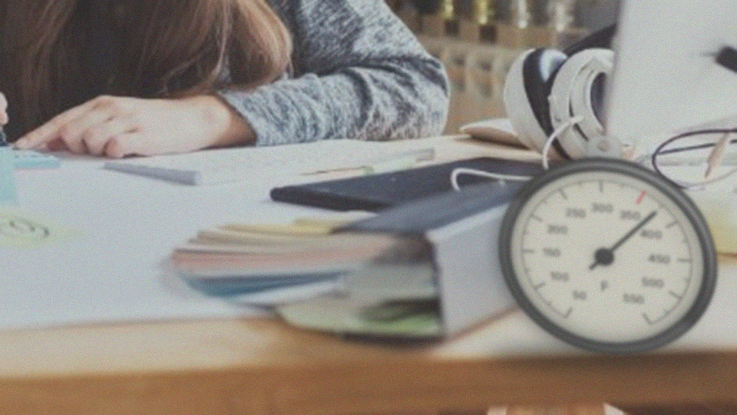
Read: 375°F
